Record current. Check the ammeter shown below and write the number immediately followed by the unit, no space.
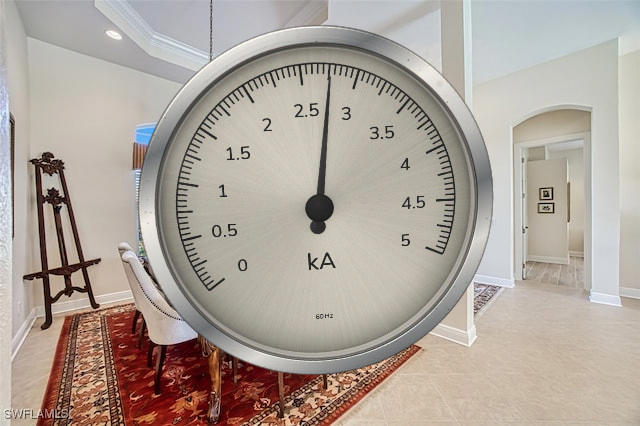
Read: 2.75kA
